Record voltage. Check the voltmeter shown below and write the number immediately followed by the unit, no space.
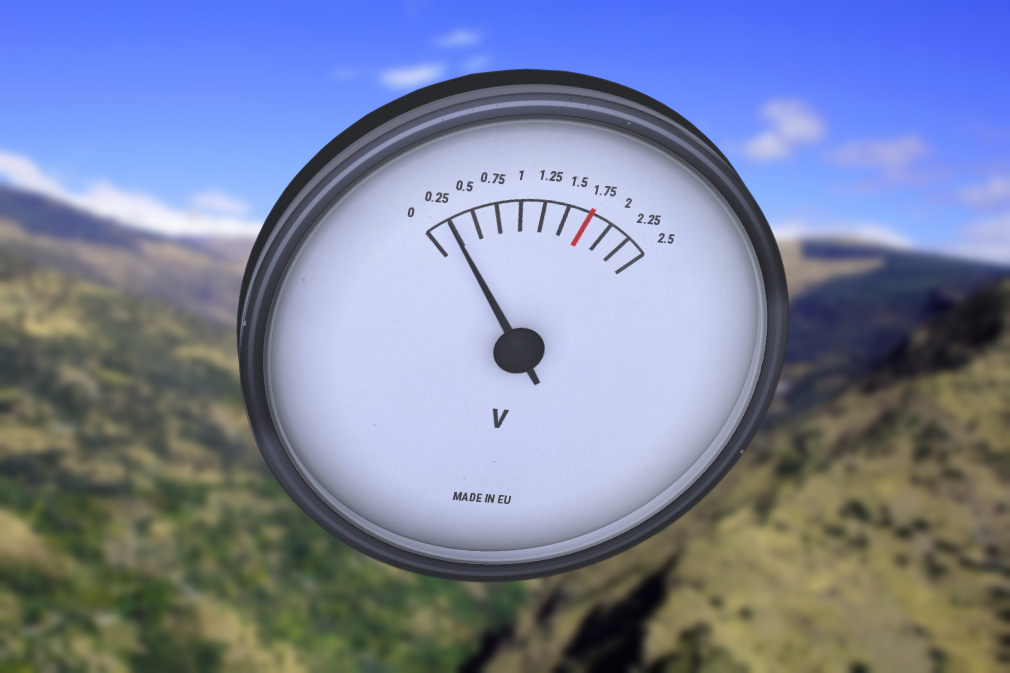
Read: 0.25V
